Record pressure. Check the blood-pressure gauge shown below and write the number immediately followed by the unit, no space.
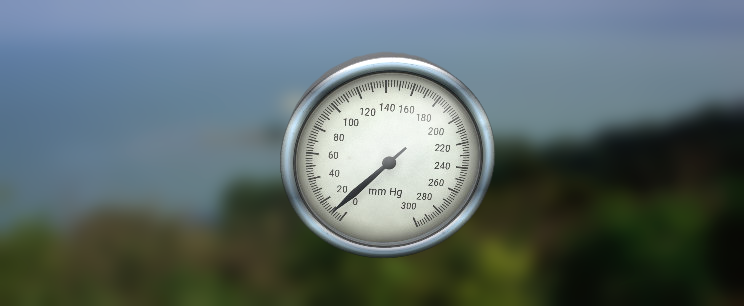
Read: 10mmHg
